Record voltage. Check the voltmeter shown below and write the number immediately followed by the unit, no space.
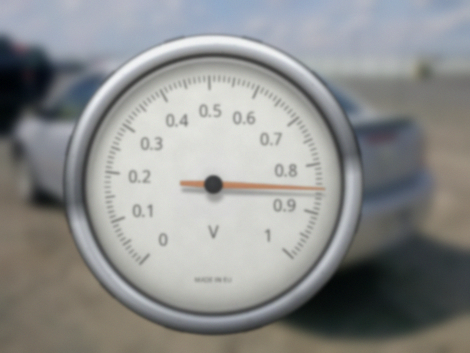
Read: 0.85V
